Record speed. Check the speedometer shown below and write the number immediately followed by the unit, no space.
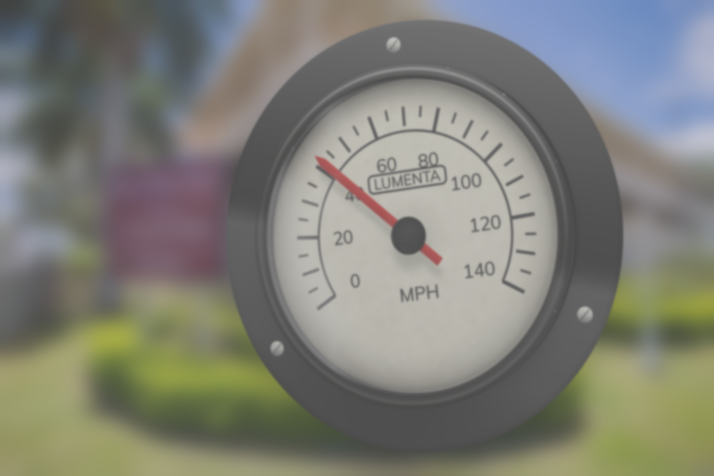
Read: 42.5mph
